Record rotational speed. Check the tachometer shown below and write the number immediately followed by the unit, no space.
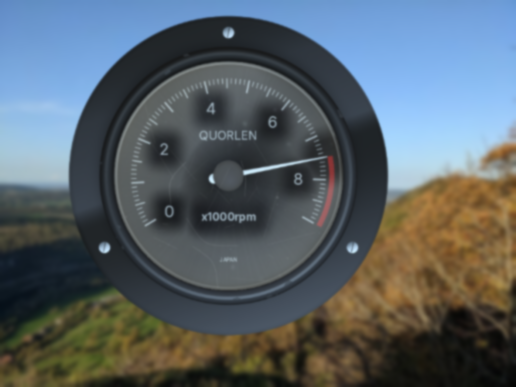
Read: 7500rpm
